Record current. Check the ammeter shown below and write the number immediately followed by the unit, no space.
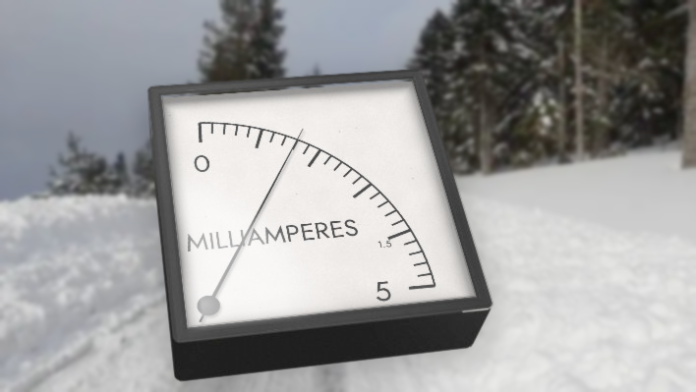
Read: 1.6mA
